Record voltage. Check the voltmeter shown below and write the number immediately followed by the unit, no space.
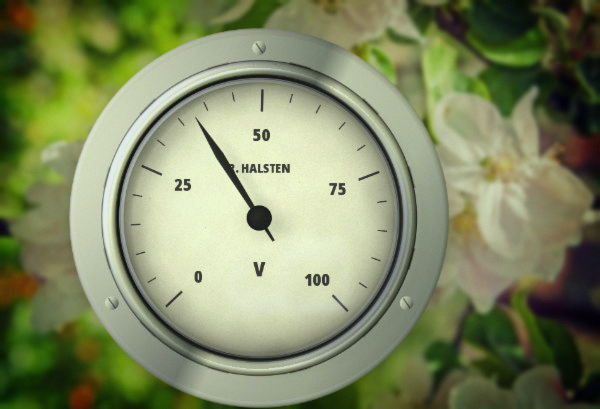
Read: 37.5V
